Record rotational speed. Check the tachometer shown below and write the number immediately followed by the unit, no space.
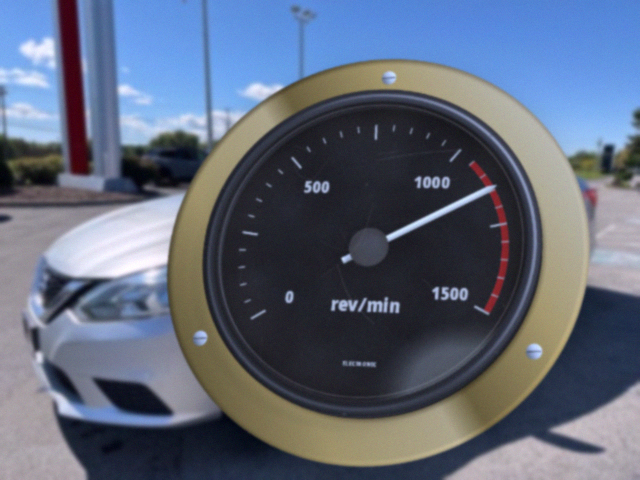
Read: 1150rpm
